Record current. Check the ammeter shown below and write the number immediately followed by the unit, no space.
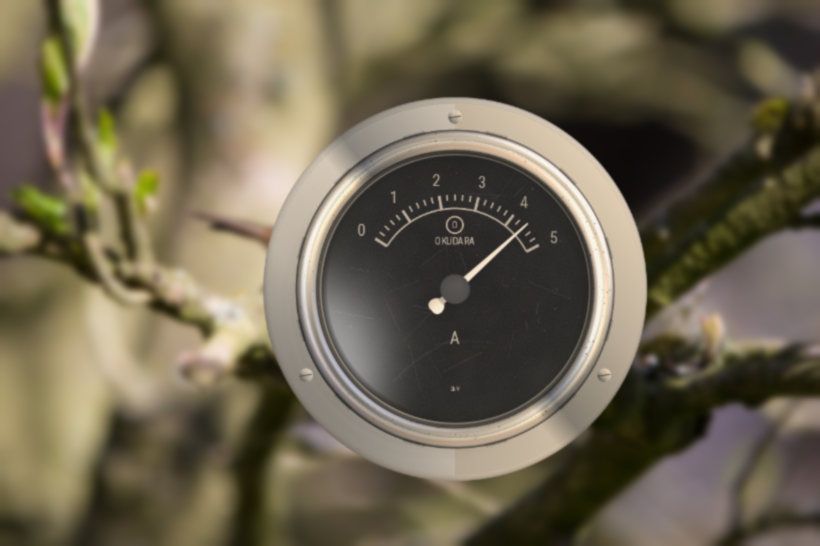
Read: 4.4A
